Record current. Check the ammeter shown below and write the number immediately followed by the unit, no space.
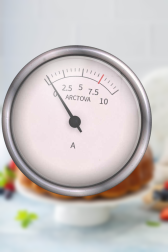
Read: 0.5A
